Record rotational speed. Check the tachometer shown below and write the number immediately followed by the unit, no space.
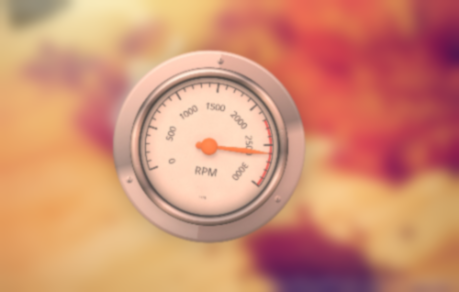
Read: 2600rpm
